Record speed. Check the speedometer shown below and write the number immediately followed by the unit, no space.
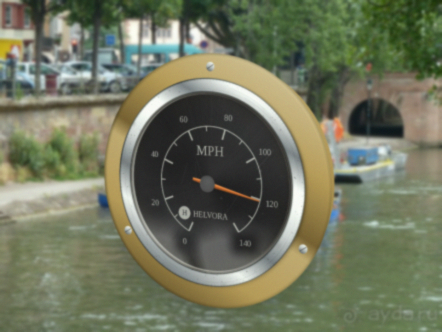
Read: 120mph
